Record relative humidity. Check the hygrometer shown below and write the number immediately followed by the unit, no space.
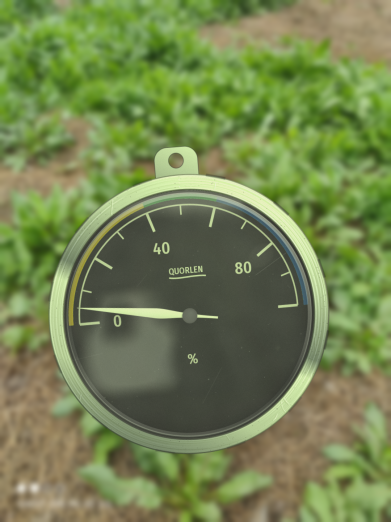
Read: 5%
